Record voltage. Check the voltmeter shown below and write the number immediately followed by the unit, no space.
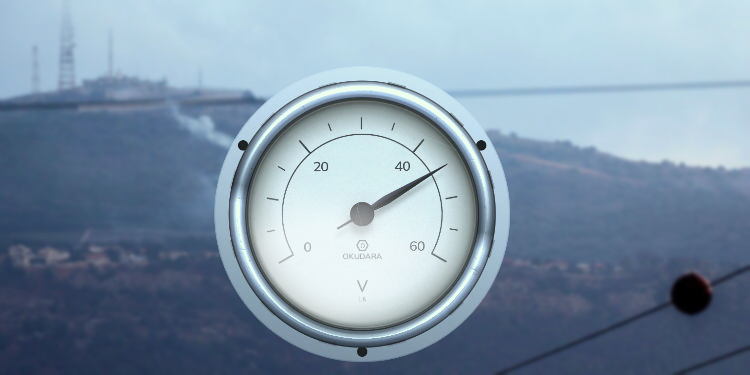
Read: 45V
